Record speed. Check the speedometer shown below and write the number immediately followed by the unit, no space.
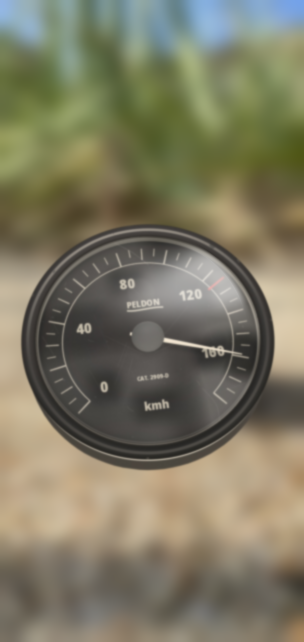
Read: 160km/h
